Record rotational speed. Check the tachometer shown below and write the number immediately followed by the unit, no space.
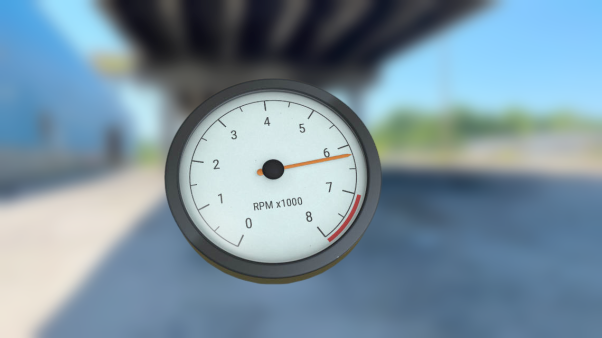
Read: 6250rpm
